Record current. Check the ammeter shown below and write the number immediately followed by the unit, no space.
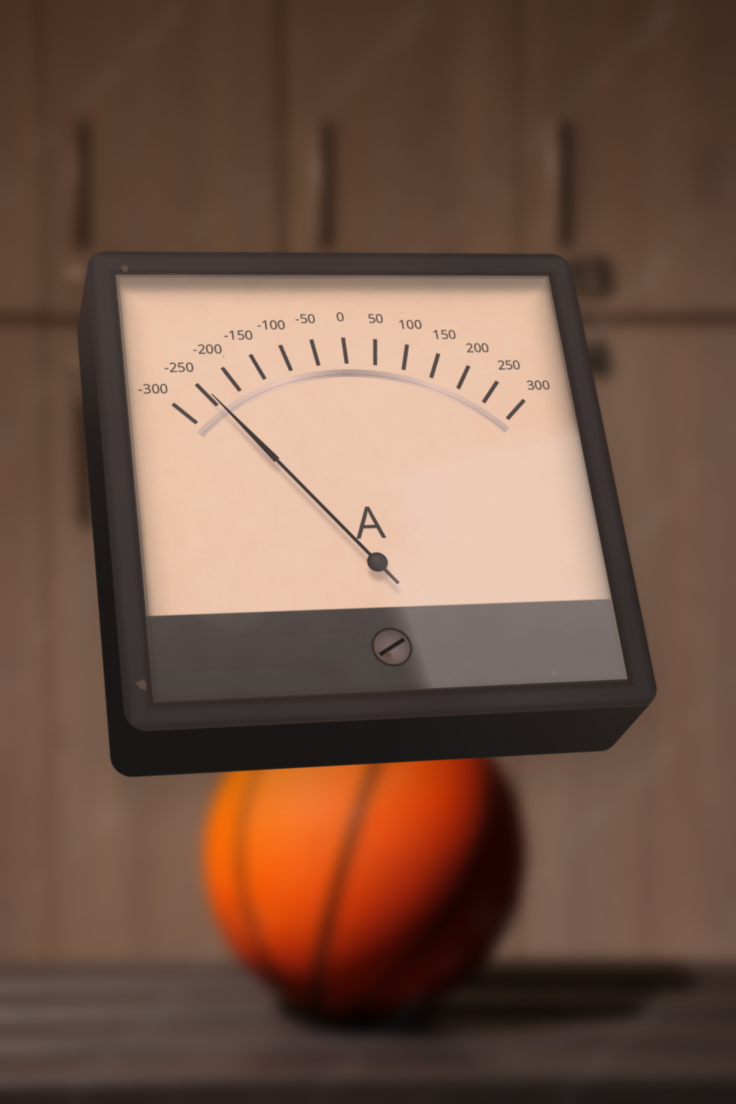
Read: -250A
